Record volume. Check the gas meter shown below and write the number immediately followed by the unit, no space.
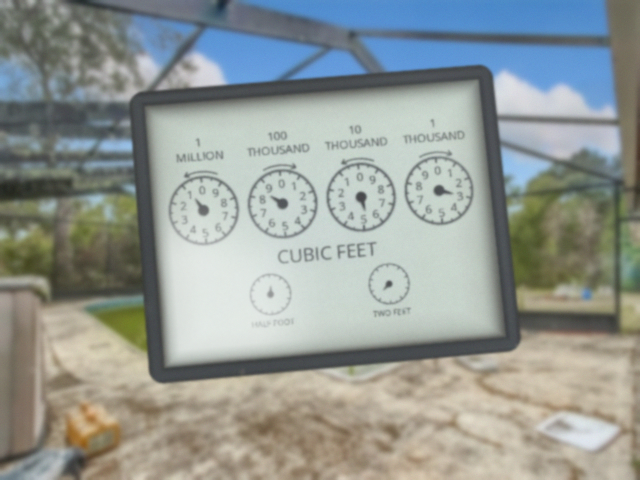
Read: 85300ft³
